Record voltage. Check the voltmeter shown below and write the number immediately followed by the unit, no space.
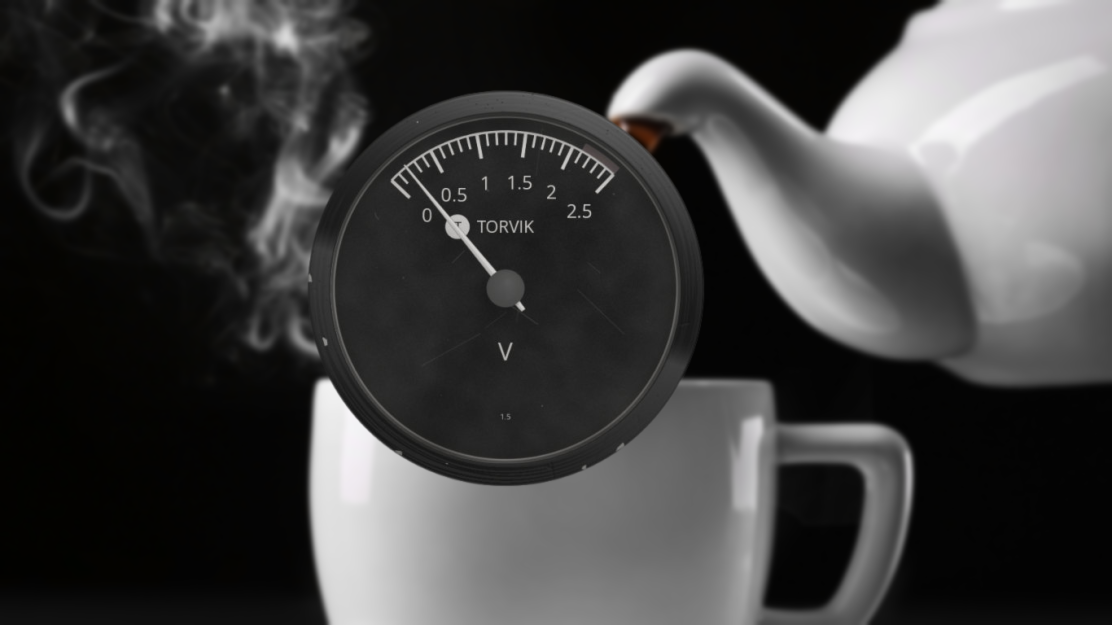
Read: 0.2V
